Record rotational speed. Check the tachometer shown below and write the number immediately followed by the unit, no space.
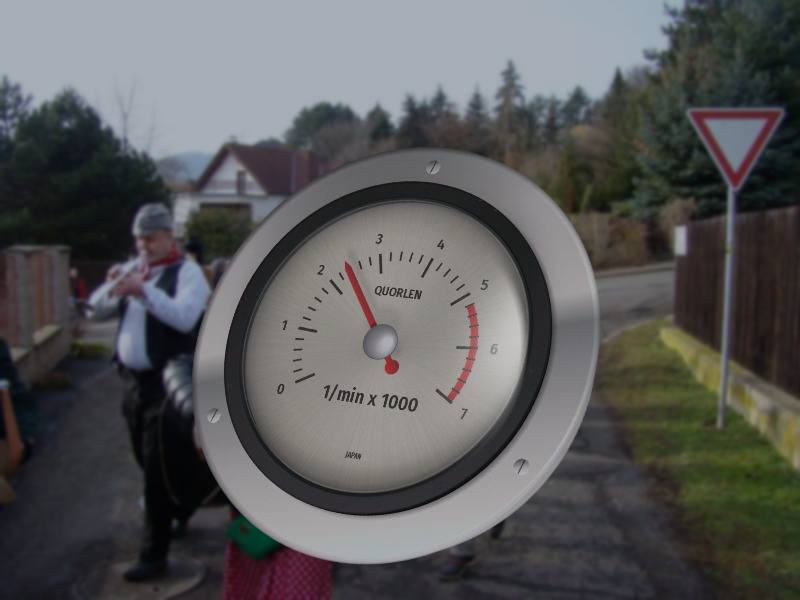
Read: 2400rpm
